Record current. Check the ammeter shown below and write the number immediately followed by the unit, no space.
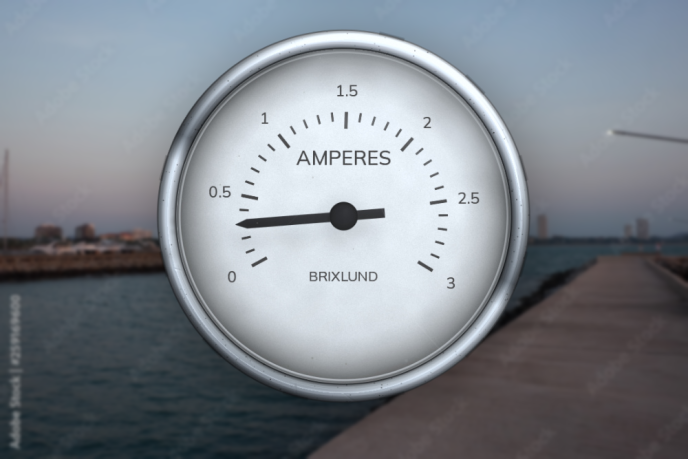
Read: 0.3A
